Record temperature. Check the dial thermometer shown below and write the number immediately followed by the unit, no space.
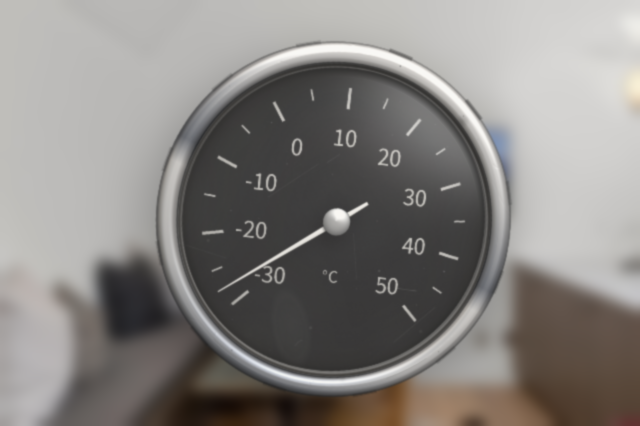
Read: -27.5°C
